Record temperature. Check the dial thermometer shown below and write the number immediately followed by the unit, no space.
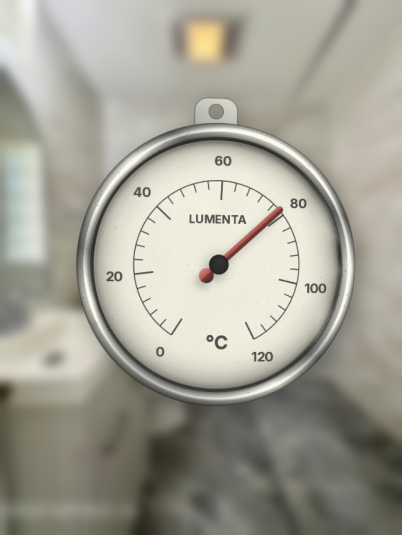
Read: 78°C
